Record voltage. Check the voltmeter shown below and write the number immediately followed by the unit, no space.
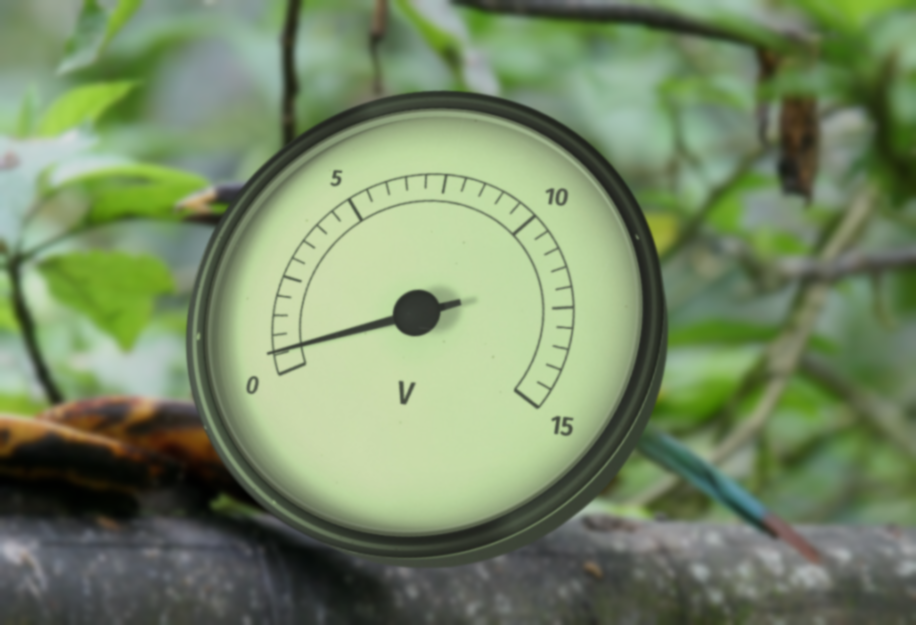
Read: 0.5V
